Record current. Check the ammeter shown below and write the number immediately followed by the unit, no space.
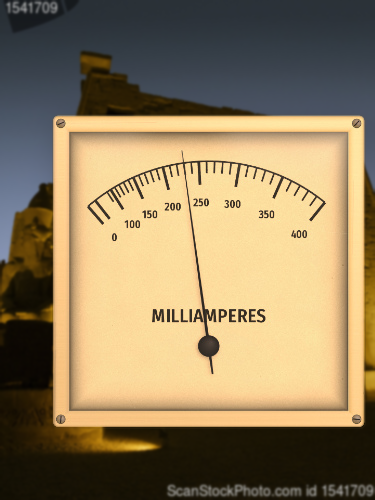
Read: 230mA
